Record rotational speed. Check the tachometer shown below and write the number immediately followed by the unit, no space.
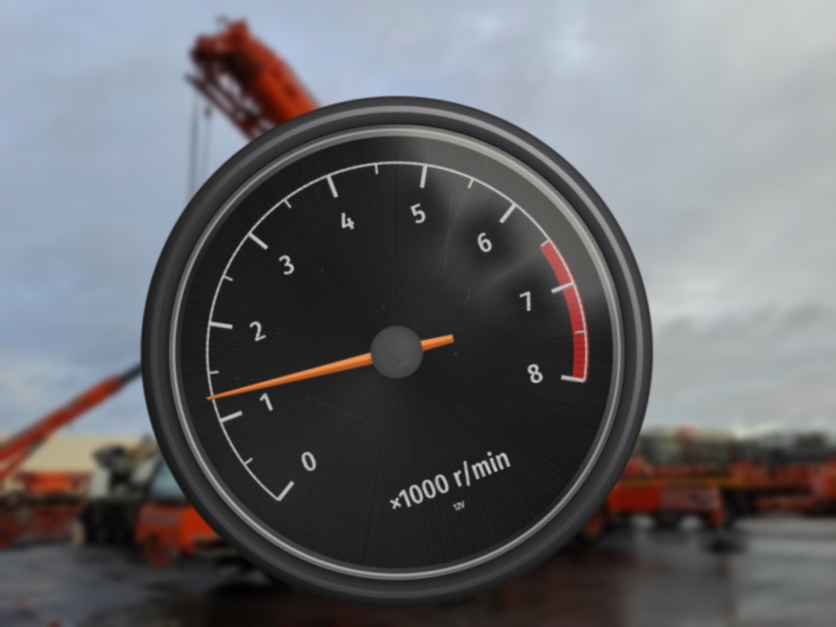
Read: 1250rpm
